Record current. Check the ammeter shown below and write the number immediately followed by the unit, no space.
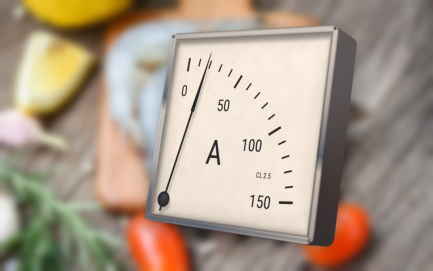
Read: 20A
